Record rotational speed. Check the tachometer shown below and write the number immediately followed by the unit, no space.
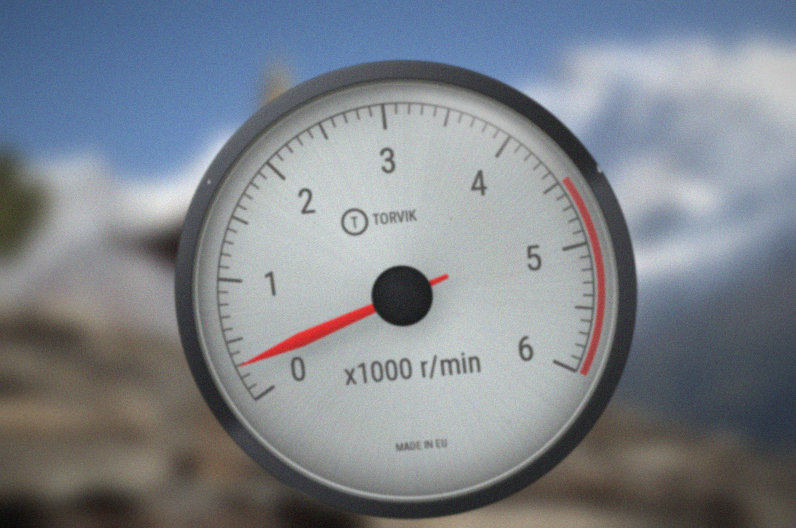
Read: 300rpm
